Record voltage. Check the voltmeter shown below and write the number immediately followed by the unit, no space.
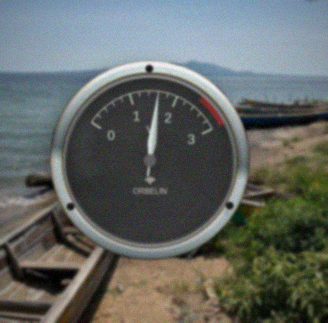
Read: 1.6V
